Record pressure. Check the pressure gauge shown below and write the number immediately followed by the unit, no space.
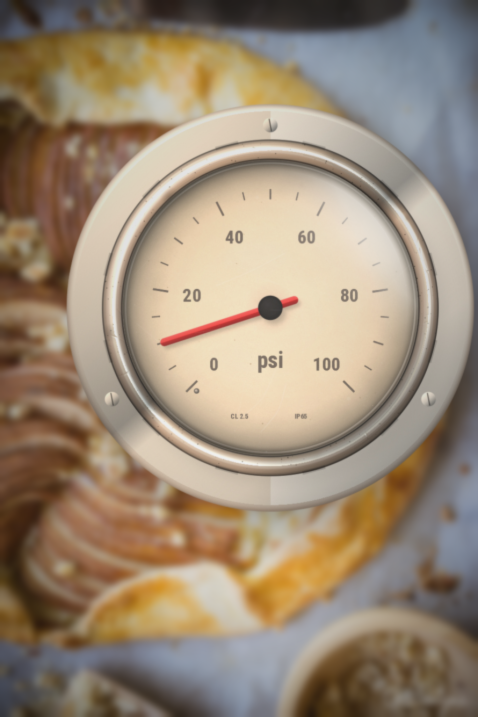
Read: 10psi
